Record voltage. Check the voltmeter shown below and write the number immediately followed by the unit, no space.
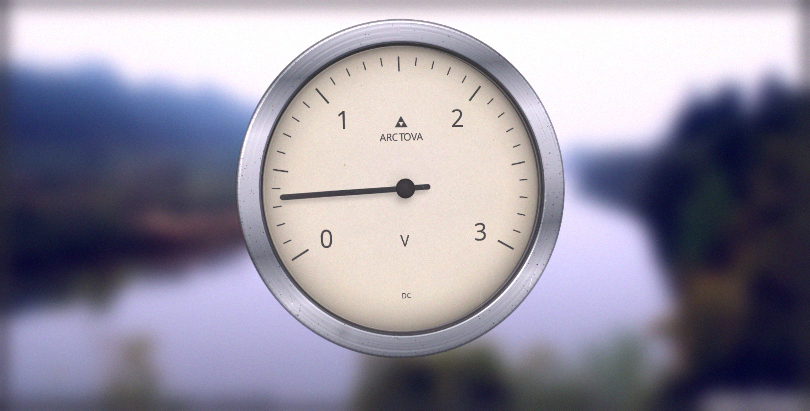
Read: 0.35V
